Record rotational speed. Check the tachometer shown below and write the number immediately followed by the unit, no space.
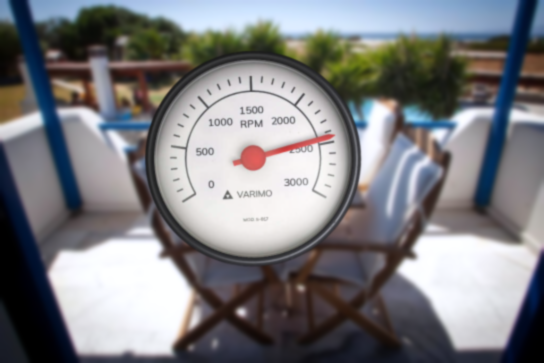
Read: 2450rpm
